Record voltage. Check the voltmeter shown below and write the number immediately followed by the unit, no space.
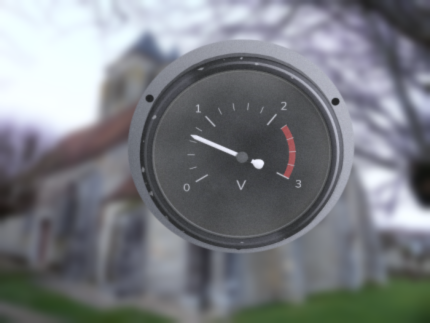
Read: 0.7V
